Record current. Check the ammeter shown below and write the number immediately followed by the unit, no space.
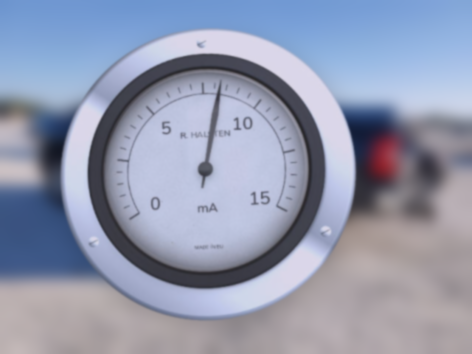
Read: 8.25mA
